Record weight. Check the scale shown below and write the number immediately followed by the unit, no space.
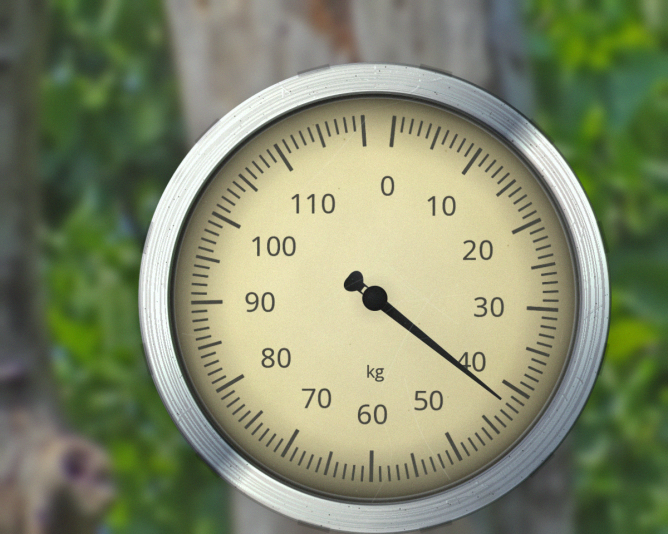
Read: 42kg
